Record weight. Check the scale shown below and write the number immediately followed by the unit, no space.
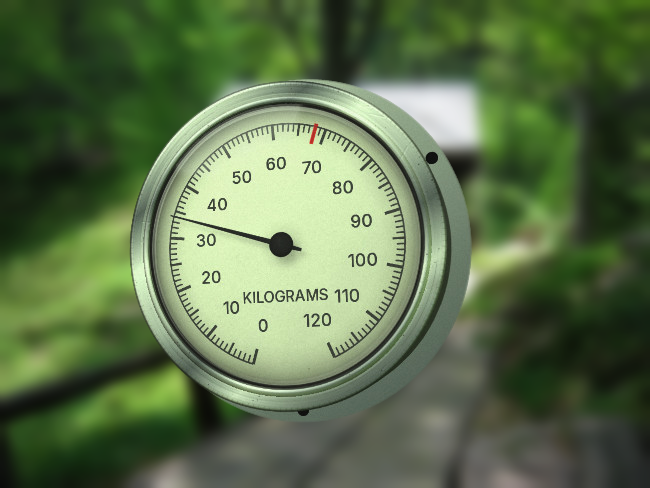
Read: 34kg
